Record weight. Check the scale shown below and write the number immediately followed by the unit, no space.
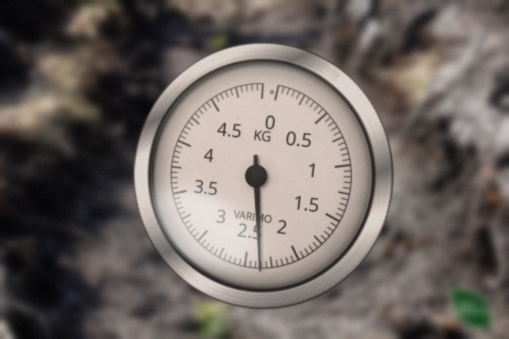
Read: 2.35kg
